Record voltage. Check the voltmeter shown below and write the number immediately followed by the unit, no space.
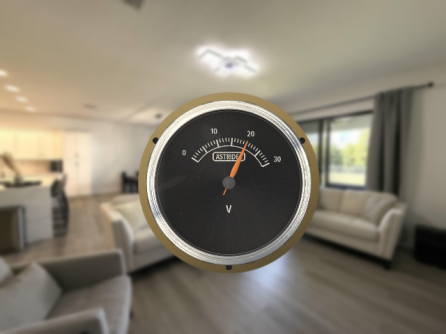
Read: 20V
